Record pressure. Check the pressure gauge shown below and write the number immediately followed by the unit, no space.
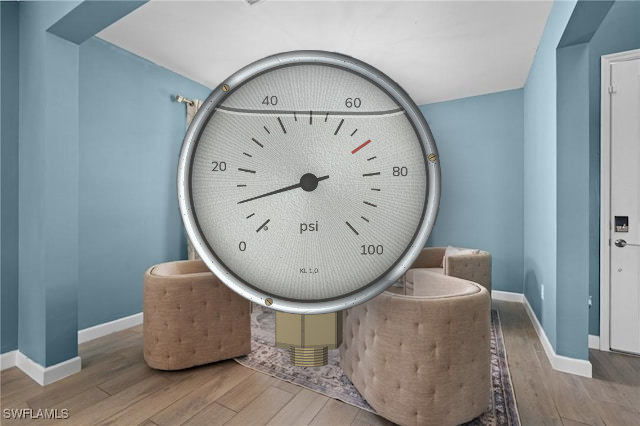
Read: 10psi
